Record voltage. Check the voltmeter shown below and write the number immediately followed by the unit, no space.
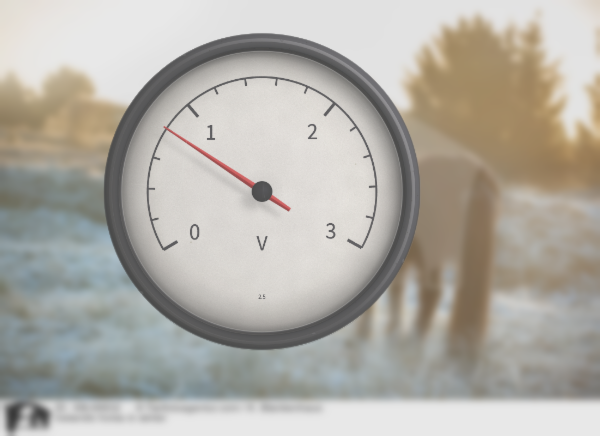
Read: 0.8V
